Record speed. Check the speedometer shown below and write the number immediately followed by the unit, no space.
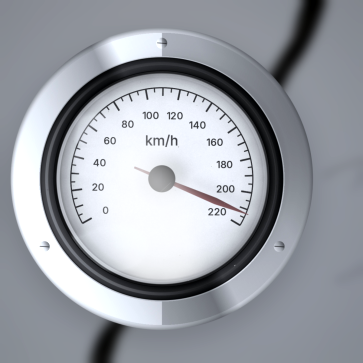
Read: 212.5km/h
